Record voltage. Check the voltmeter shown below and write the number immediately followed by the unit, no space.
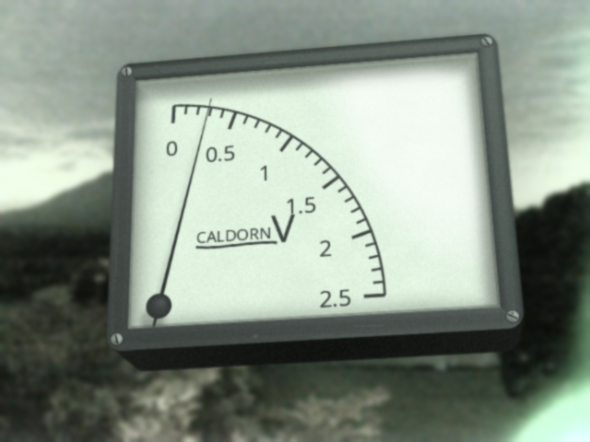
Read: 0.3V
